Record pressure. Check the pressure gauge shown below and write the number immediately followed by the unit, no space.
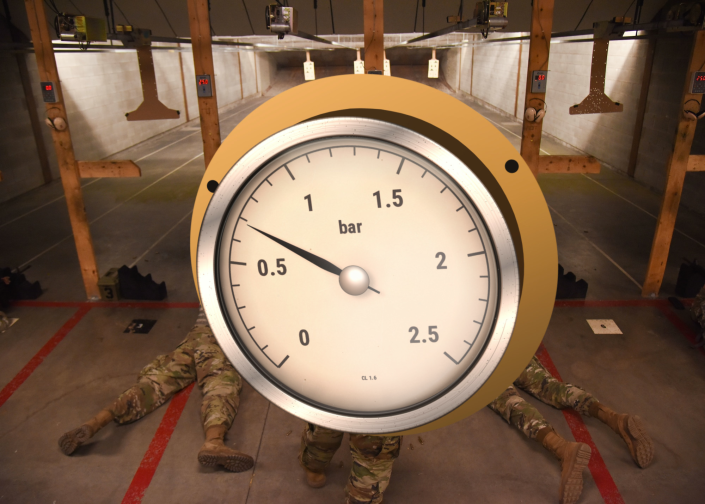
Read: 0.7bar
